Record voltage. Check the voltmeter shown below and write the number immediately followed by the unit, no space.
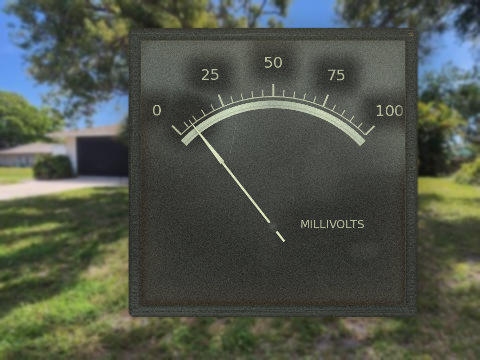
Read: 7.5mV
